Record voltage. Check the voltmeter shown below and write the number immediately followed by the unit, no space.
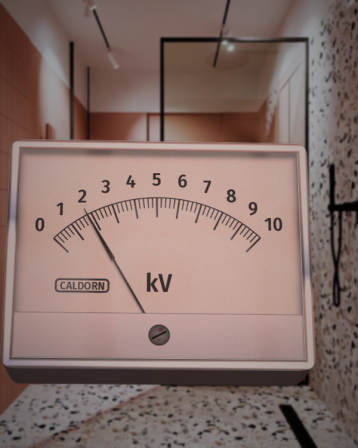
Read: 1.8kV
